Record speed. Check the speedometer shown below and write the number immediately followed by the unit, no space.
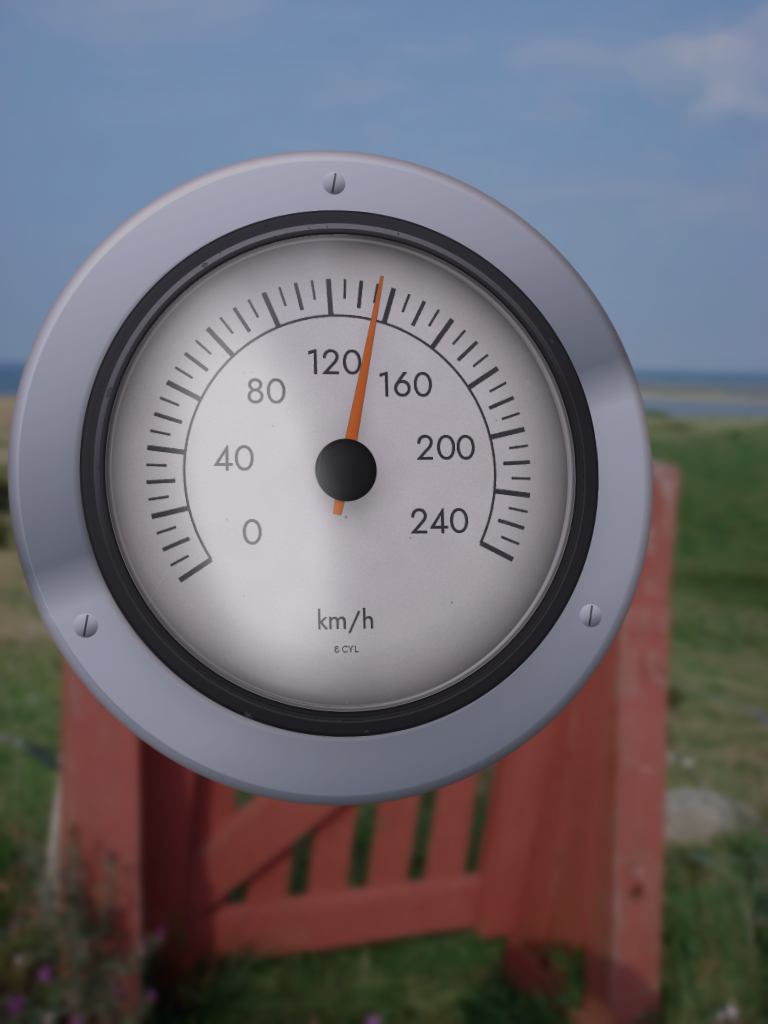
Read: 135km/h
